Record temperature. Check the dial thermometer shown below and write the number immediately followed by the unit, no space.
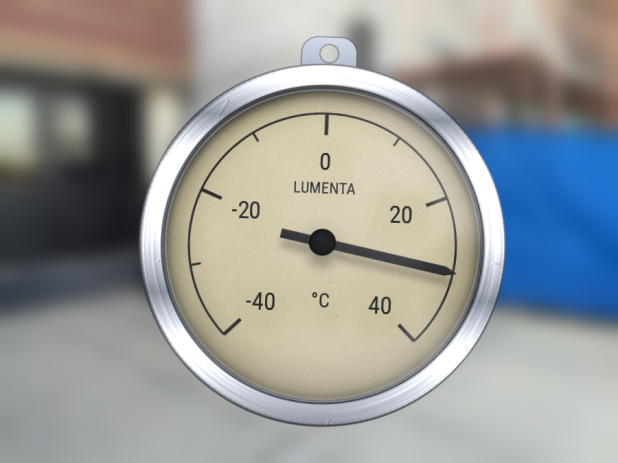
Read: 30°C
